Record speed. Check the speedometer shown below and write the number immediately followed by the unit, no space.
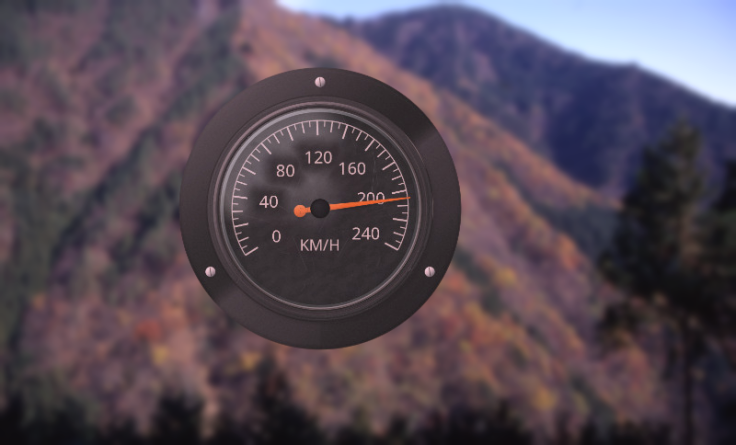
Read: 205km/h
